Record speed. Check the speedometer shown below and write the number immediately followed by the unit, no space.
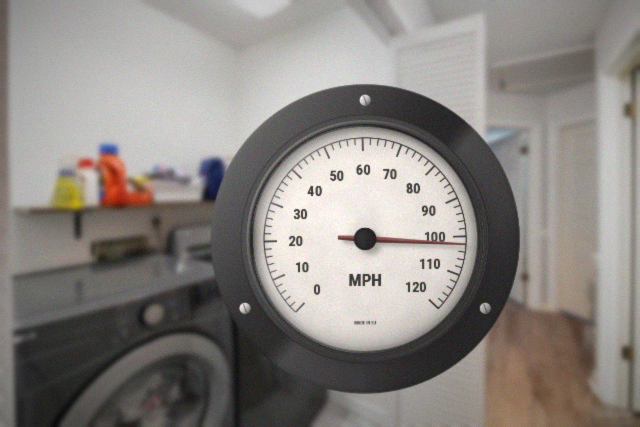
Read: 102mph
